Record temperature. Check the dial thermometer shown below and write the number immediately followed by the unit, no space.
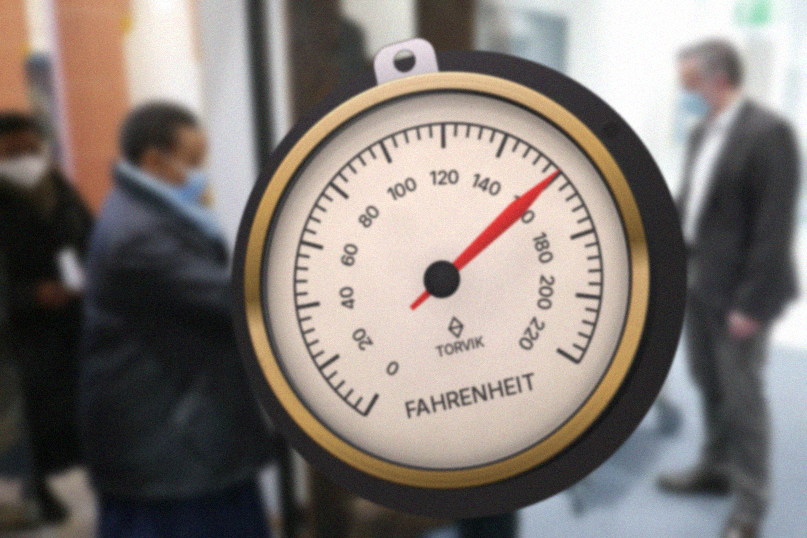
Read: 160°F
